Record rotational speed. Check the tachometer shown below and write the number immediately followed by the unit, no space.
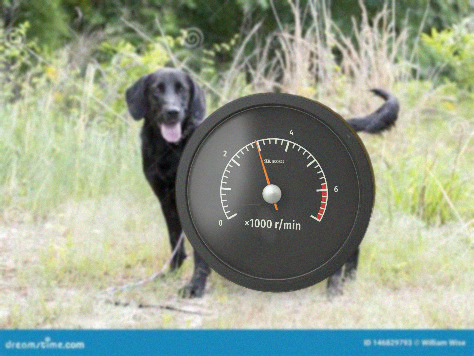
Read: 3000rpm
